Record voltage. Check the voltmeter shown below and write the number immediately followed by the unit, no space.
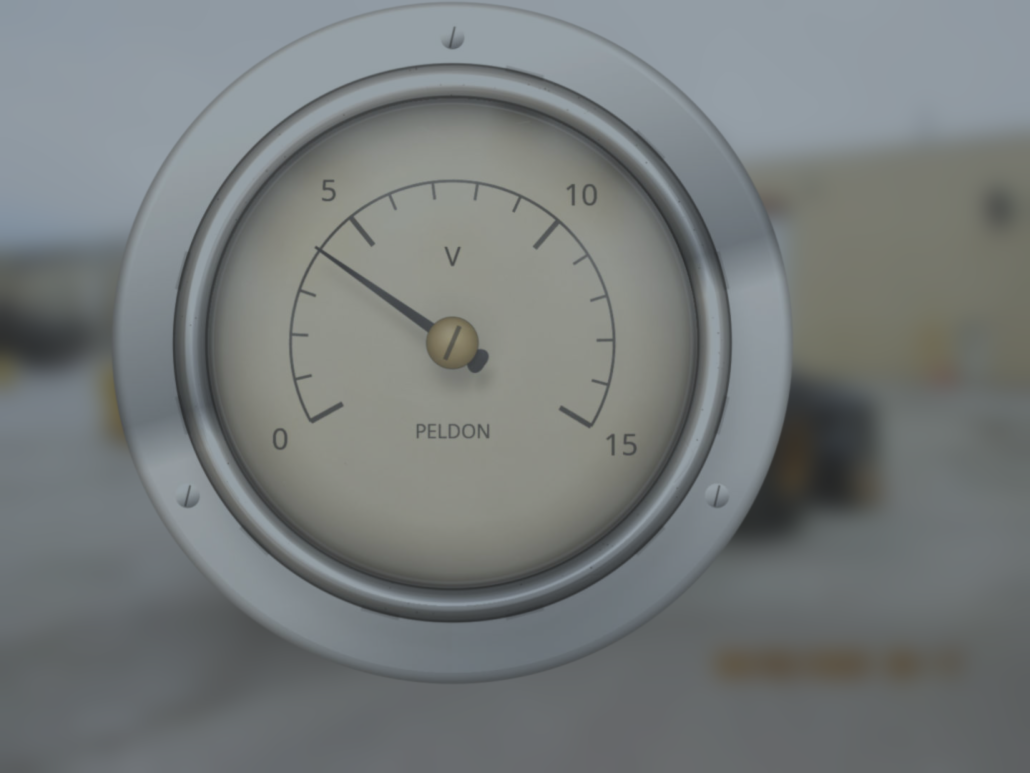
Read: 4V
